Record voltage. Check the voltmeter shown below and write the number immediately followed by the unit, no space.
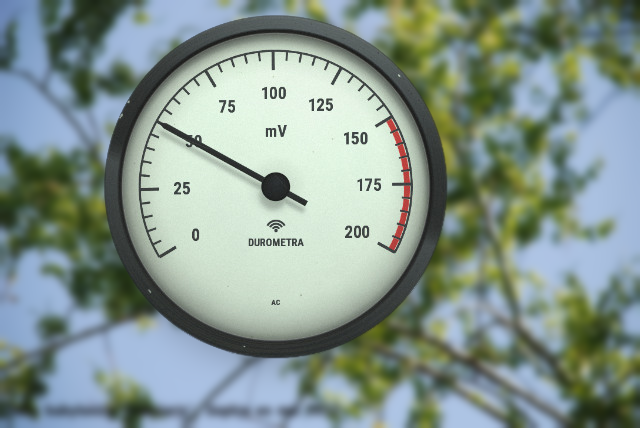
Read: 50mV
